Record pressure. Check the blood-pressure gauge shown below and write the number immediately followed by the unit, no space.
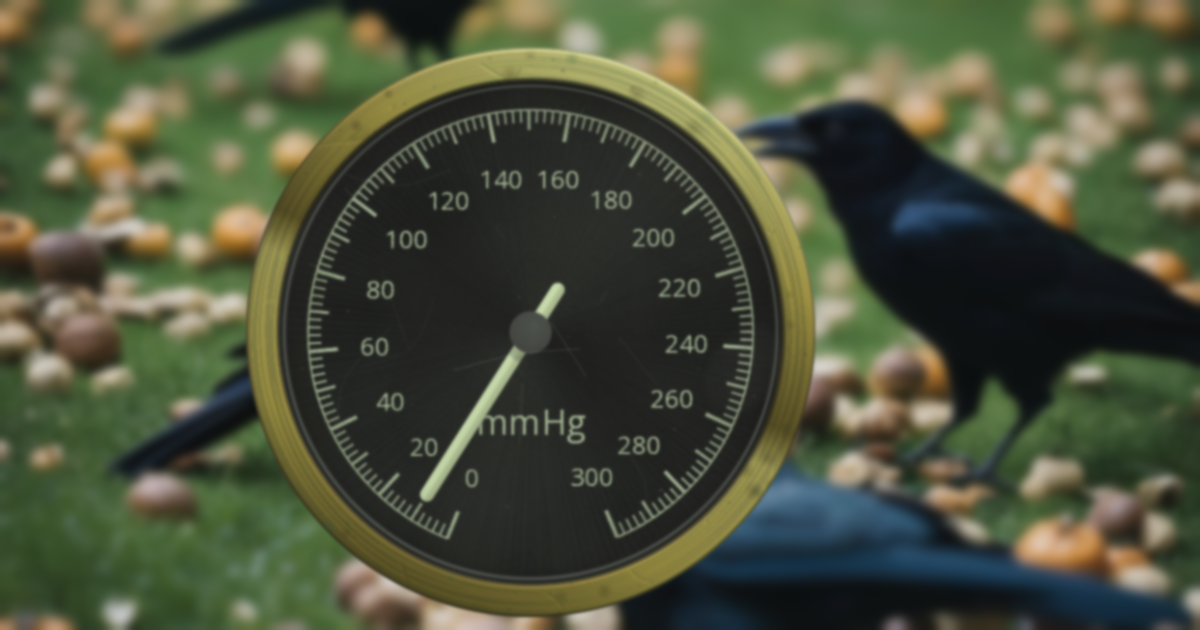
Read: 10mmHg
